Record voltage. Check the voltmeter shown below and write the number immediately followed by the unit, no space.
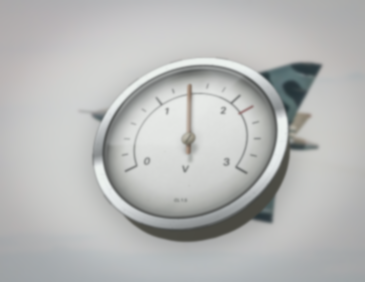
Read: 1.4V
